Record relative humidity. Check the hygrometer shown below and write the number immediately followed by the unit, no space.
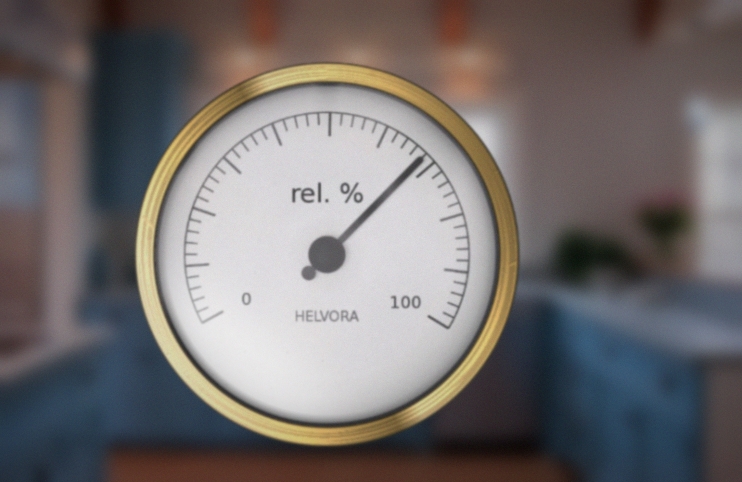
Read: 68%
